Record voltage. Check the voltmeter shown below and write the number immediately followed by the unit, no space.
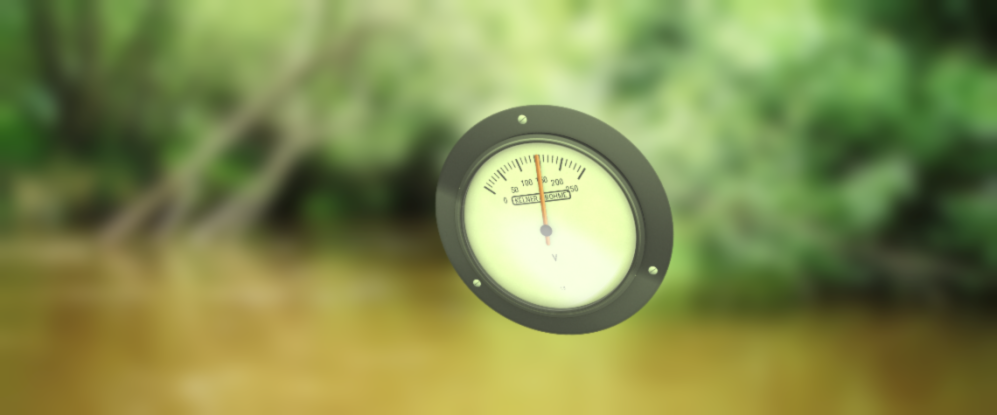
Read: 150V
